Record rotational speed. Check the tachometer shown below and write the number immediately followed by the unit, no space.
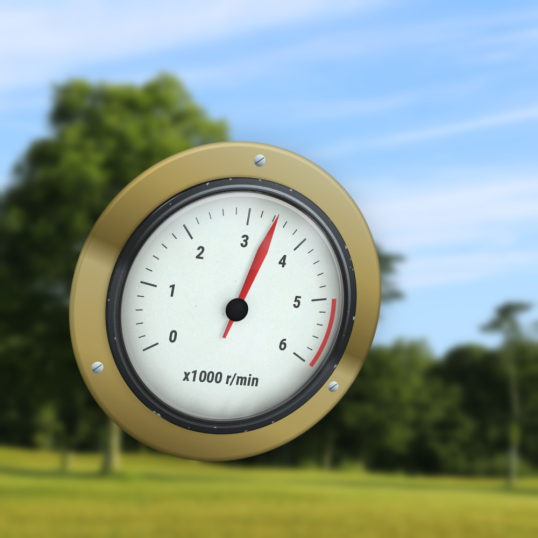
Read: 3400rpm
